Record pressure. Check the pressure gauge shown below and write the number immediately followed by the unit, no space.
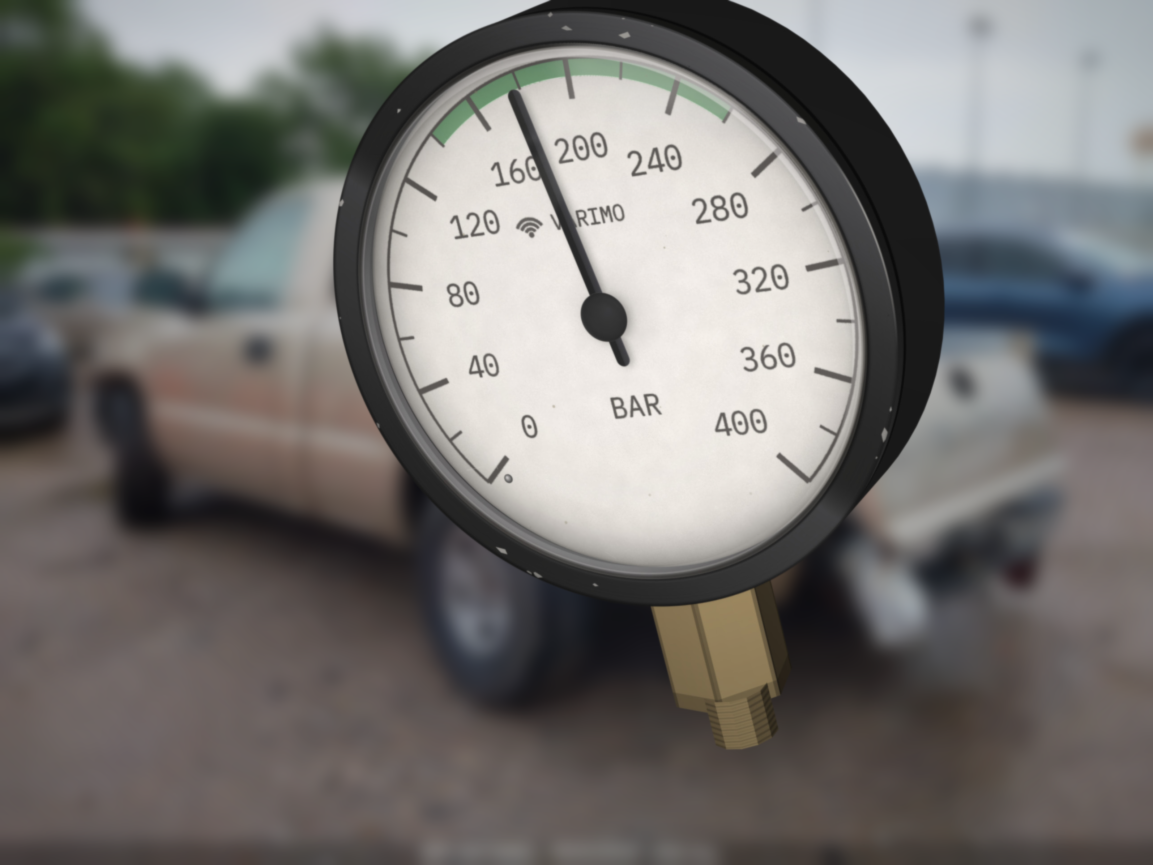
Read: 180bar
